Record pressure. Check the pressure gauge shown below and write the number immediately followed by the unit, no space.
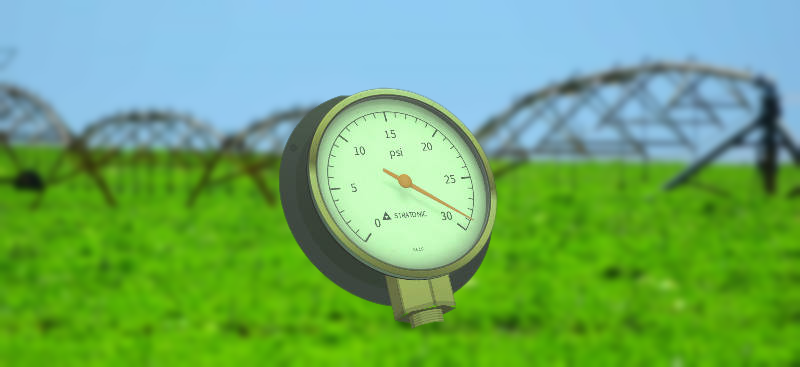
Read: 29psi
